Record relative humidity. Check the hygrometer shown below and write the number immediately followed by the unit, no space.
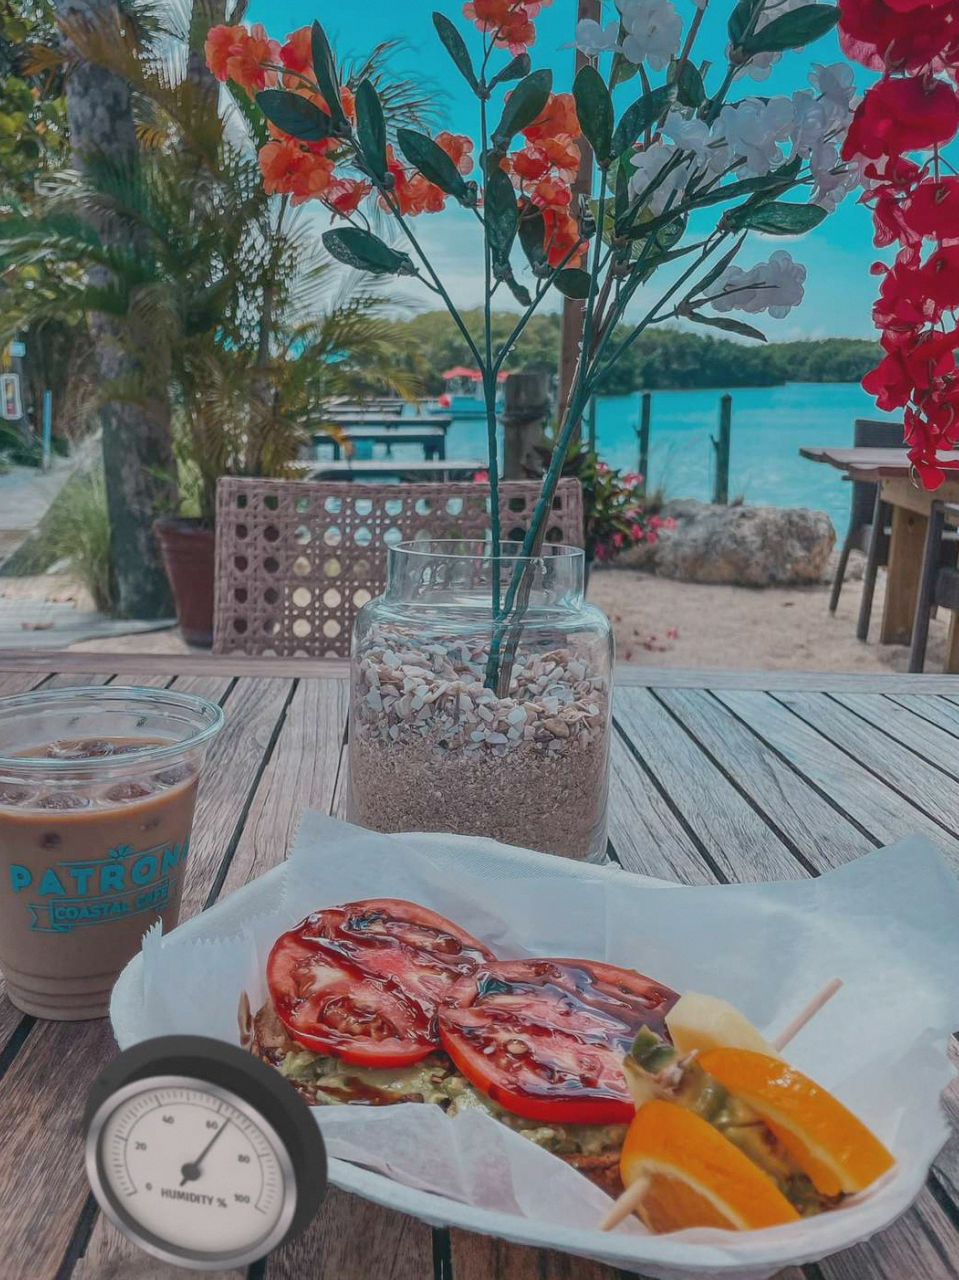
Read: 64%
